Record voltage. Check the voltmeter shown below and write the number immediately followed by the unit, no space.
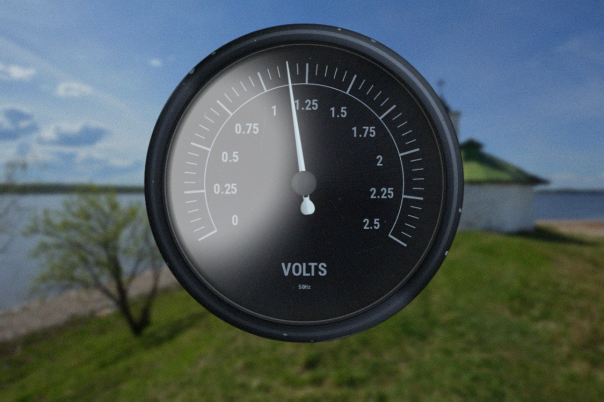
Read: 1.15V
